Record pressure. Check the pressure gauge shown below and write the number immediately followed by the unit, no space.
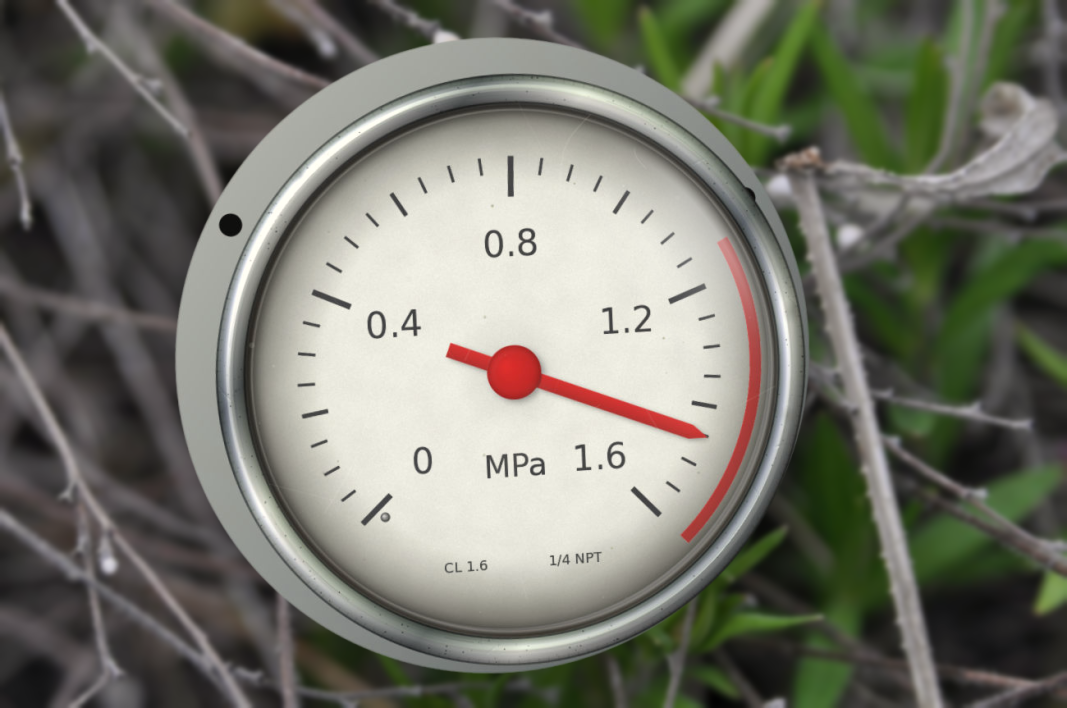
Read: 1.45MPa
